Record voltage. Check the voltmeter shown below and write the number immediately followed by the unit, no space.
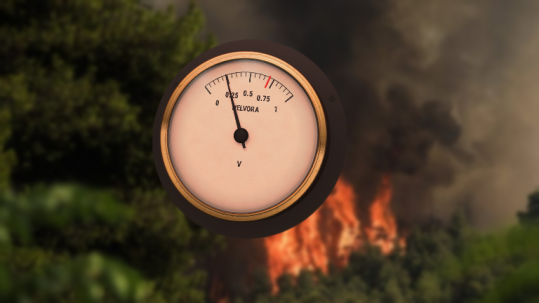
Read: 0.25V
